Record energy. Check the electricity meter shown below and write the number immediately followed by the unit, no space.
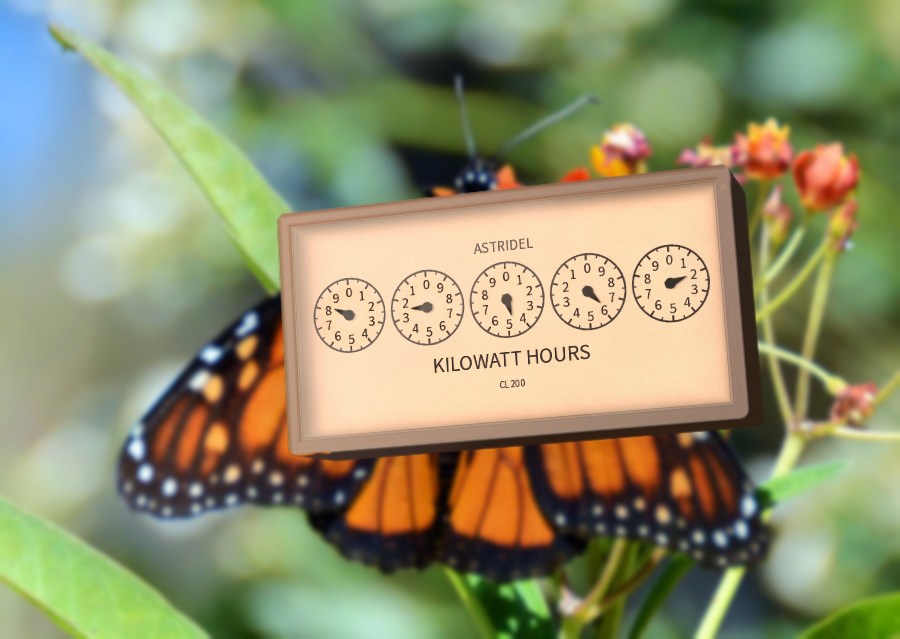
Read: 82462kWh
